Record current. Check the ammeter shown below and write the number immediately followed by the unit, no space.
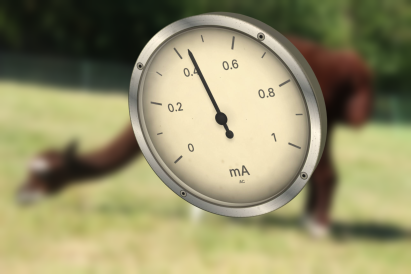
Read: 0.45mA
